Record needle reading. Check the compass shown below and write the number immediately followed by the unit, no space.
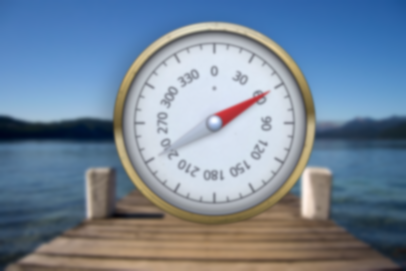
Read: 60°
